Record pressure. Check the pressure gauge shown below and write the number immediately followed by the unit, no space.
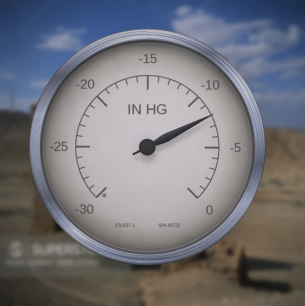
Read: -8inHg
